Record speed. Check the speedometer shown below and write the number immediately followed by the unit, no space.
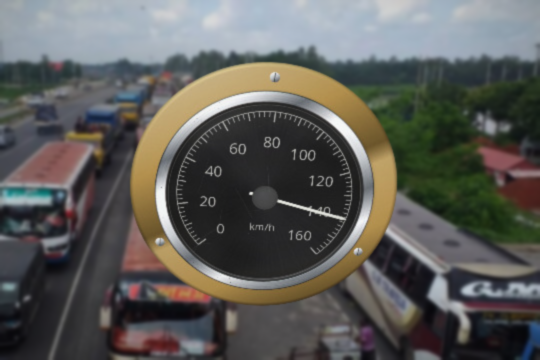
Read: 140km/h
